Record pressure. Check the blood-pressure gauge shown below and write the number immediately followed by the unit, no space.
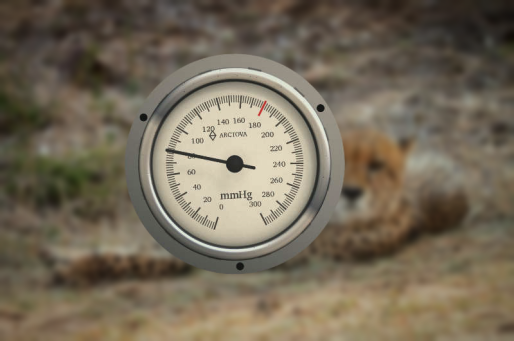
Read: 80mmHg
